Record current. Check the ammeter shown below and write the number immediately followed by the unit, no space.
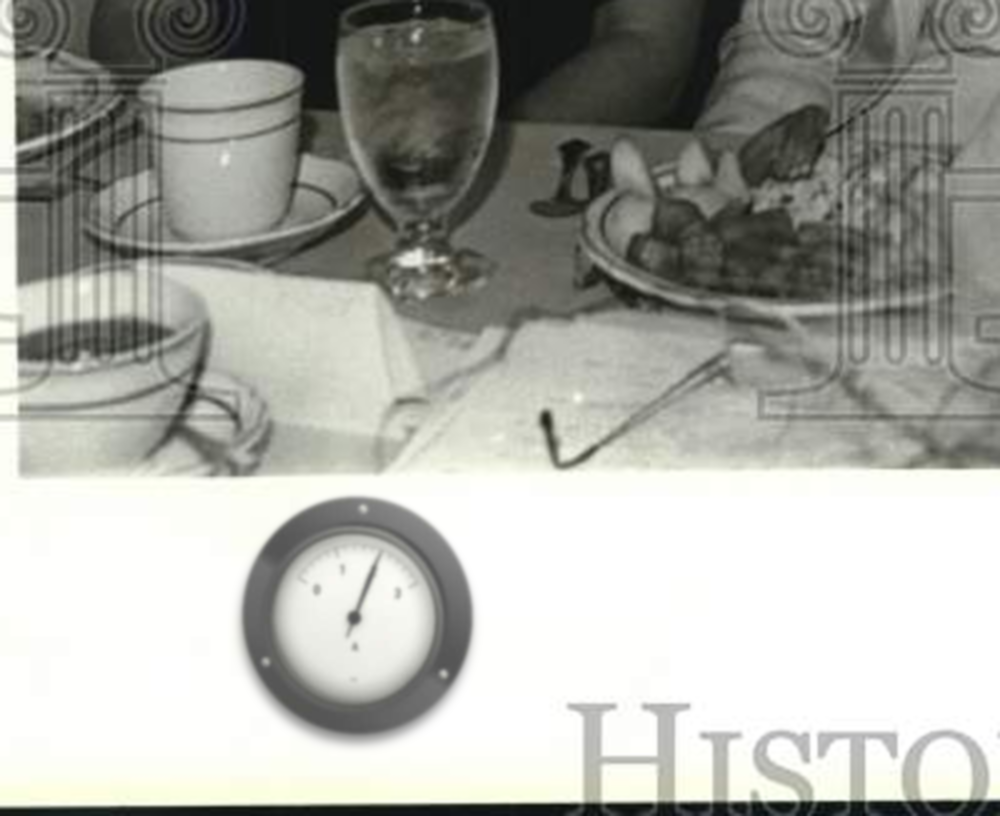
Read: 2A
